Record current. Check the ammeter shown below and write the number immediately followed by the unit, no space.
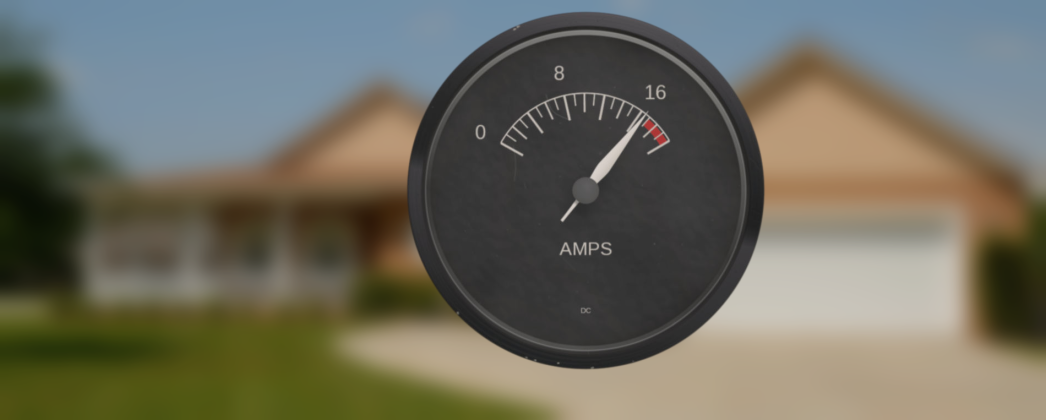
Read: 16.5A
